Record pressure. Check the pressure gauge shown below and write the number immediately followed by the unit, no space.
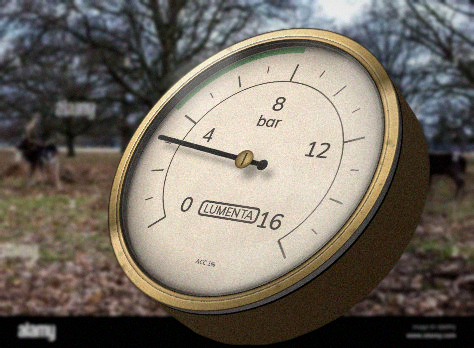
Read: 3bar
